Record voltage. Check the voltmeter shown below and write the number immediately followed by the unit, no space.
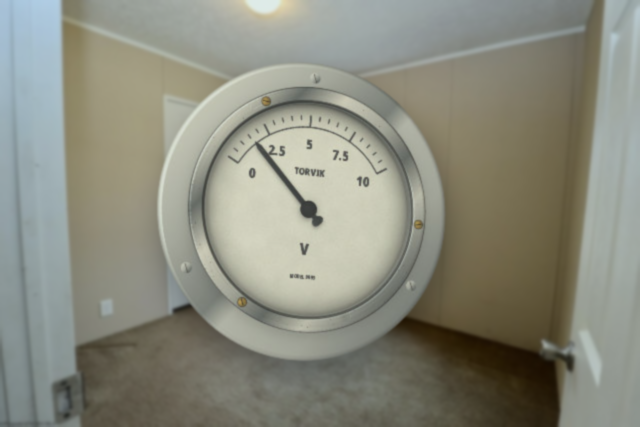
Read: 1.5V
